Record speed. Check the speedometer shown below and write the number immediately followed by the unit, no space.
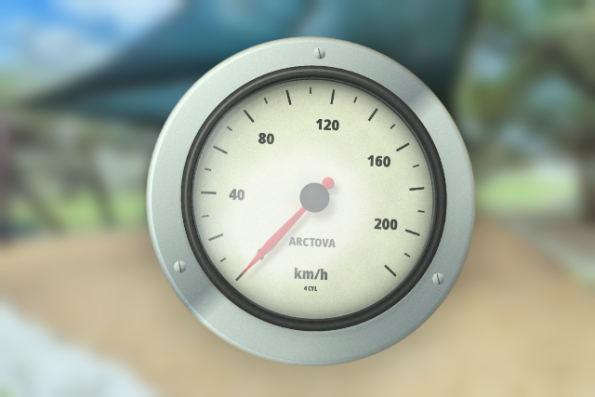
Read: 0km/h
